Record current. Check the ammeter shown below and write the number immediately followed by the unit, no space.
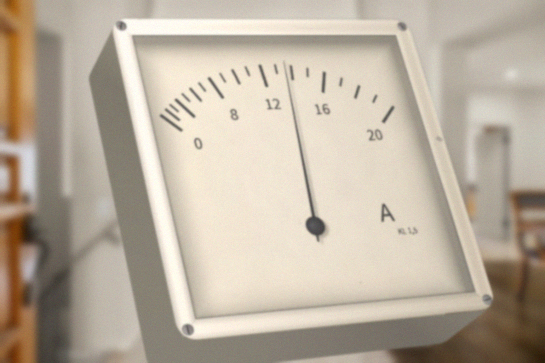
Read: 13.5A
